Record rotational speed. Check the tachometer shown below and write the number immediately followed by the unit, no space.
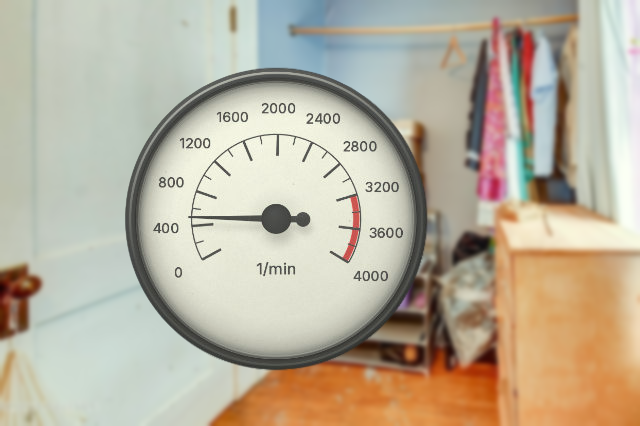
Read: 500rpm
